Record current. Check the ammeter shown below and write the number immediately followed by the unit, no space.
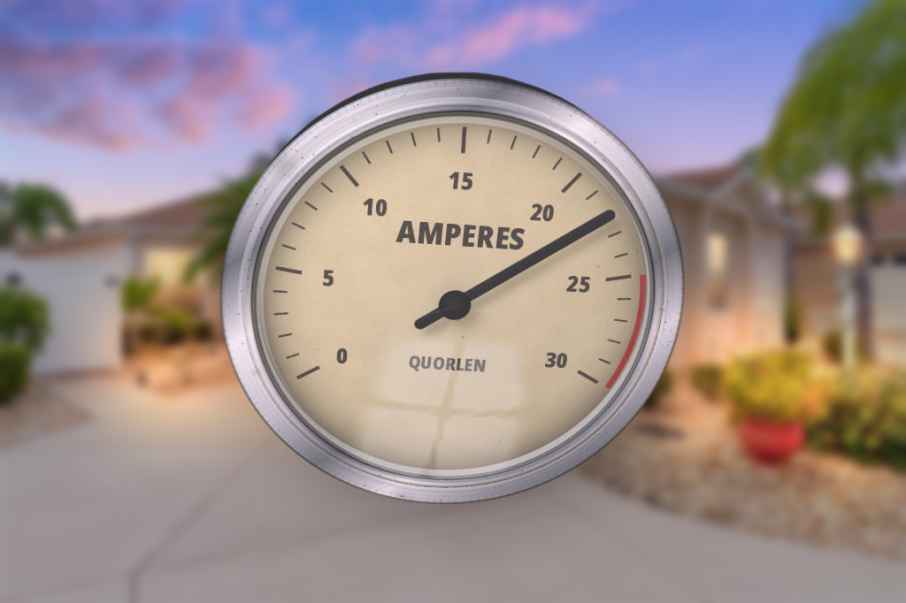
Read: 22A
